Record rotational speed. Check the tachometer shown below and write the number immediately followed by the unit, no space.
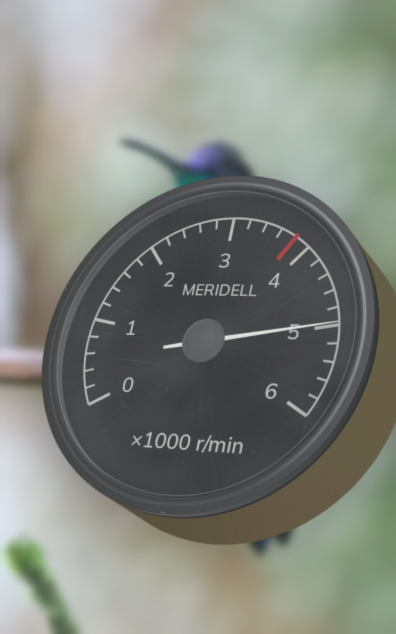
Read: 5000rpm
